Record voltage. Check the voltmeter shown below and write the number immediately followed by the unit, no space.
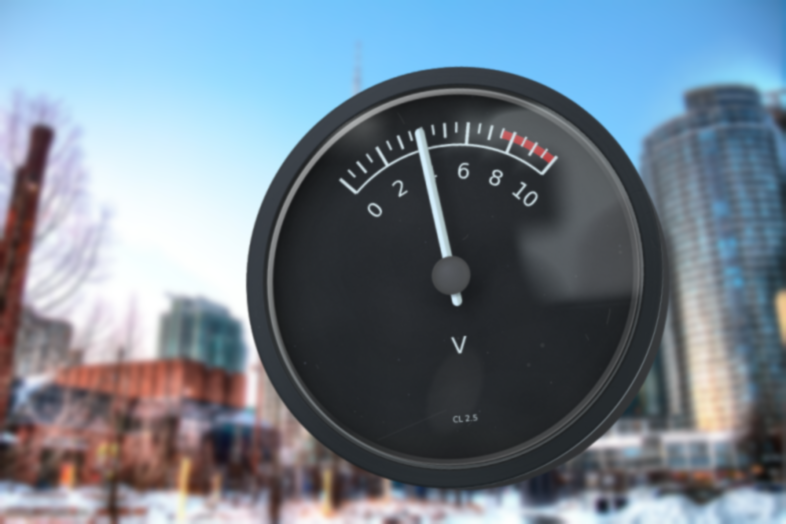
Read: 4V
